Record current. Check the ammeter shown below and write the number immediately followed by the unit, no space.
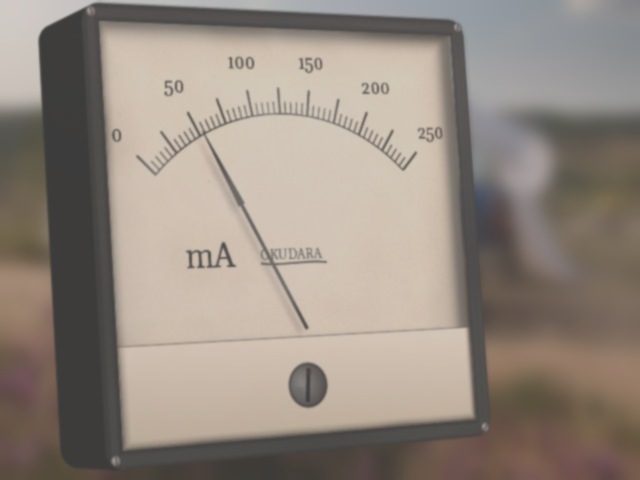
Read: 50mA
